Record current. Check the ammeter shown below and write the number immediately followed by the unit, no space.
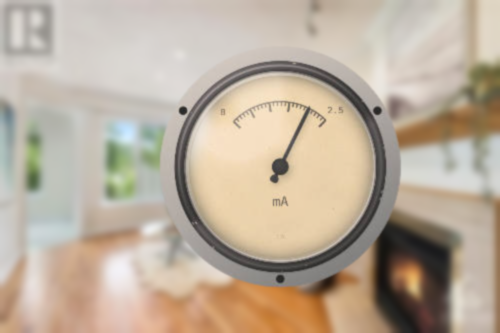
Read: 2mA
